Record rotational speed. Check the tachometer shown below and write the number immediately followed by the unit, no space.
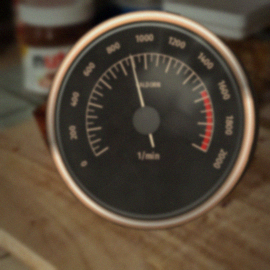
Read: 900rpm
